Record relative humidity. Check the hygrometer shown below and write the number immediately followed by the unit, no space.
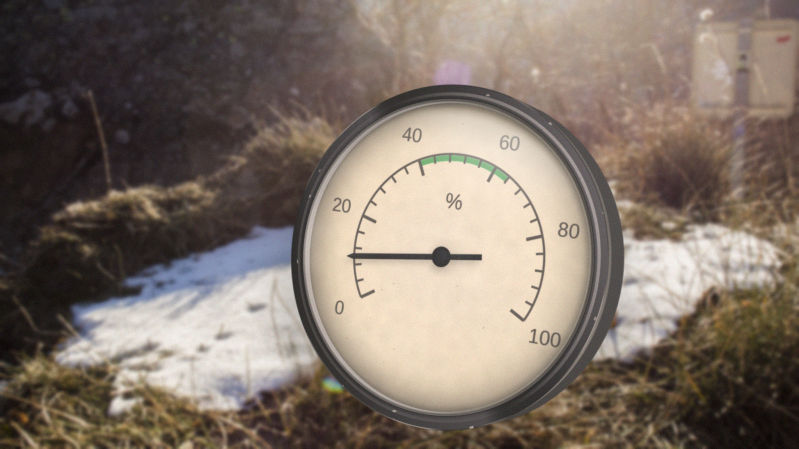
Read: 10%
